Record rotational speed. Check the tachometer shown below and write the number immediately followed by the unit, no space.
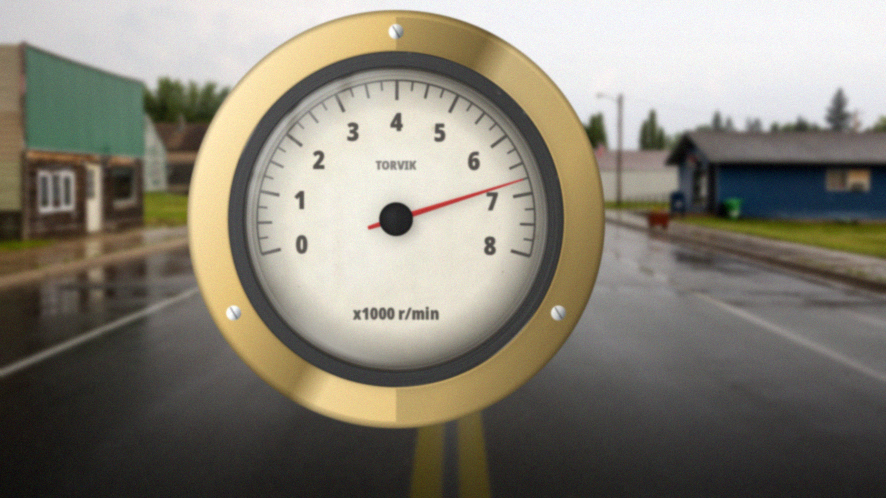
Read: 6750rpm
